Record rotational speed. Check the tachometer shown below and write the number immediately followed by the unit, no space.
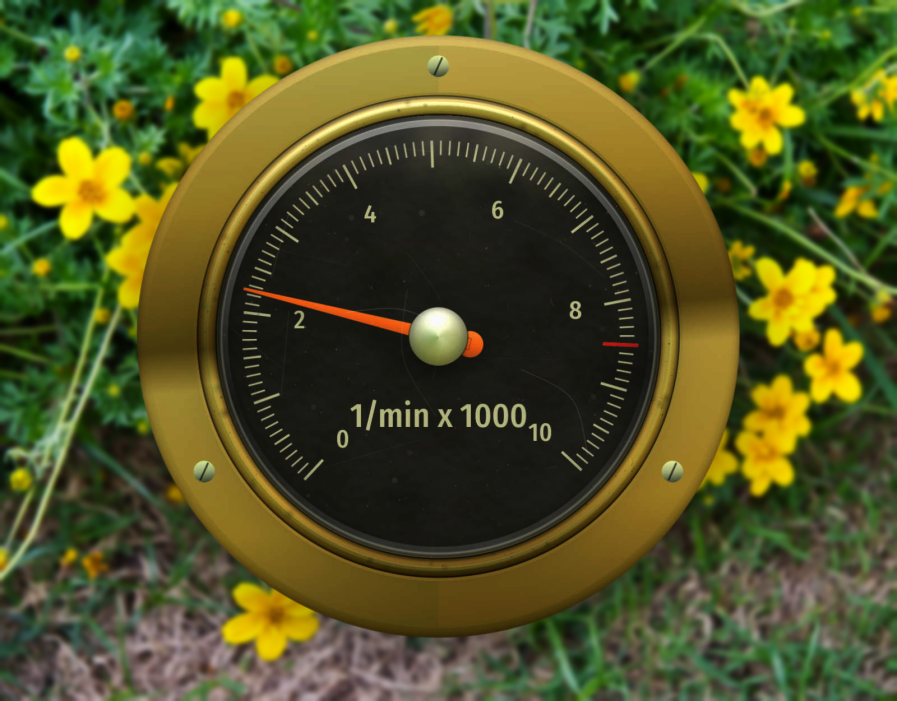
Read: 2250rpm
